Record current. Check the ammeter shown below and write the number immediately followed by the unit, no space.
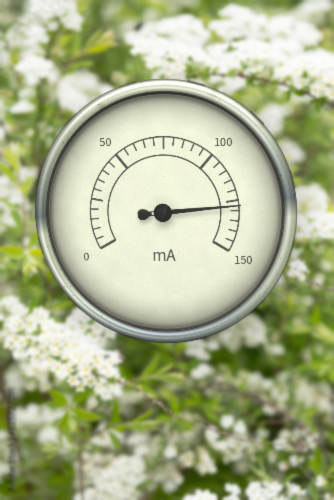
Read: 127.5mA
